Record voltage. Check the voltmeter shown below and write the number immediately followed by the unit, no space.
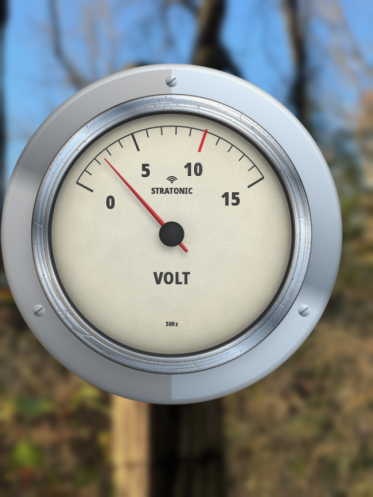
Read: 2.5V
